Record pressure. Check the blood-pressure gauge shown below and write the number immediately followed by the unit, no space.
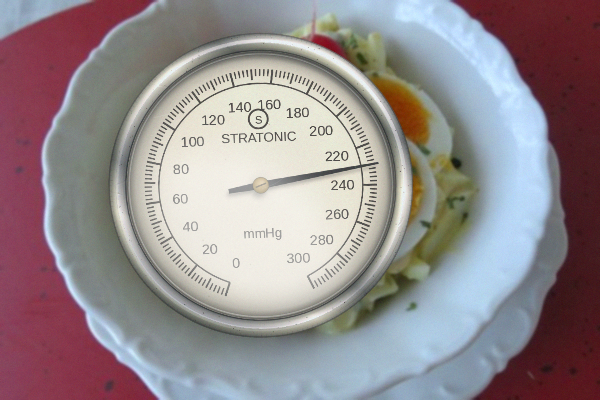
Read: 230mmHg
